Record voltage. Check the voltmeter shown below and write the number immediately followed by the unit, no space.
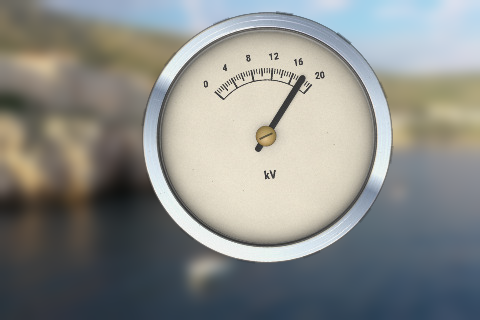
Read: 18kV
